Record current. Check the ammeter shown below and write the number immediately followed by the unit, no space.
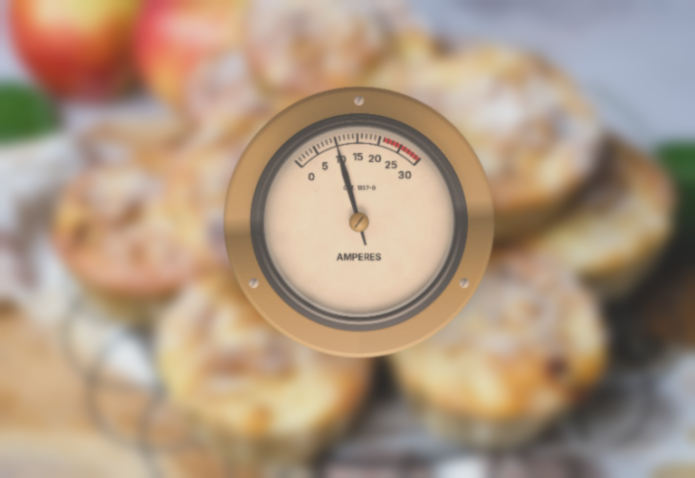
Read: 10A
